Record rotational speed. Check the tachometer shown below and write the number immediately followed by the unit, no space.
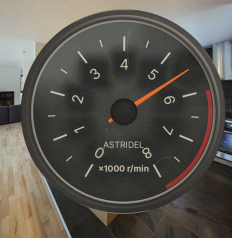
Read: 5500rpm
